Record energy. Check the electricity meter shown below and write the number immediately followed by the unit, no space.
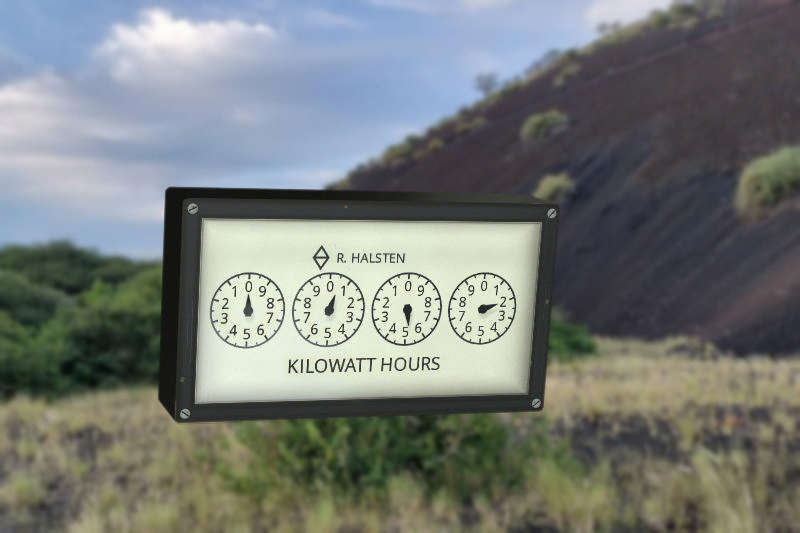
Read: 52kWh
